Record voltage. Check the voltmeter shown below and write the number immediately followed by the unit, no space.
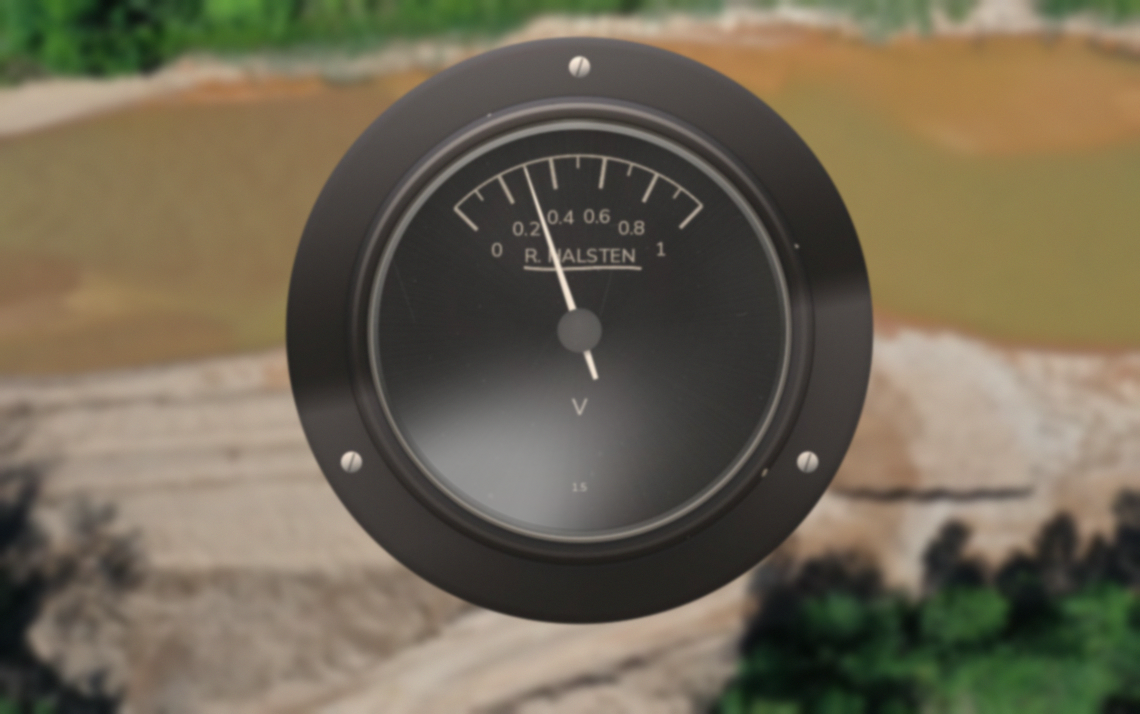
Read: 0.3V
